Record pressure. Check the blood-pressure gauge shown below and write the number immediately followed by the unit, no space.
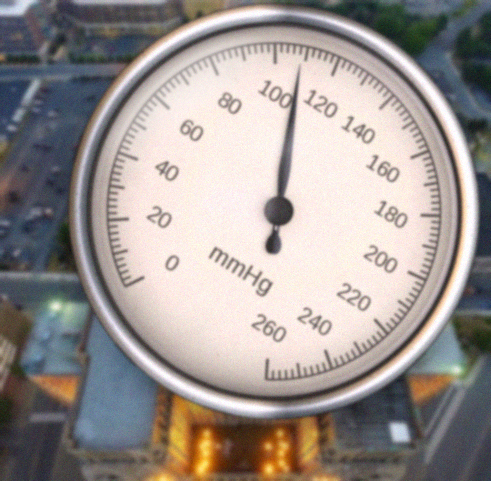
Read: 108mmHg
